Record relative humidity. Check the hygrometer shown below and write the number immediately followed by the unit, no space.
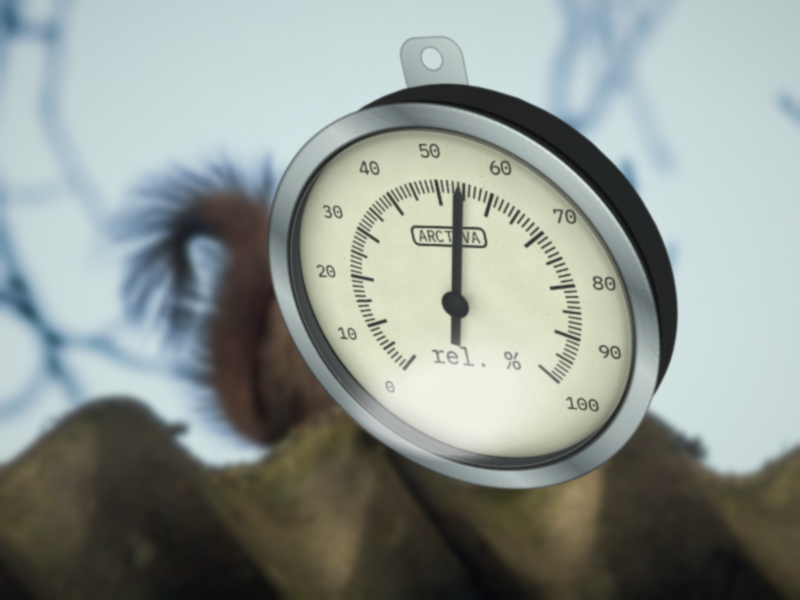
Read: 55%
